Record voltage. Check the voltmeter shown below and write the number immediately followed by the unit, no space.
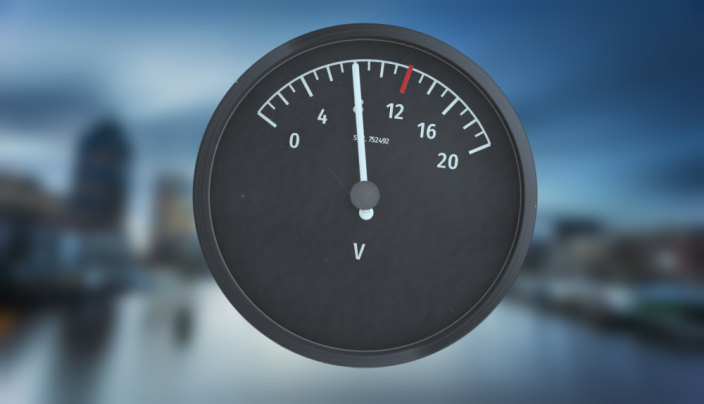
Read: 8V
